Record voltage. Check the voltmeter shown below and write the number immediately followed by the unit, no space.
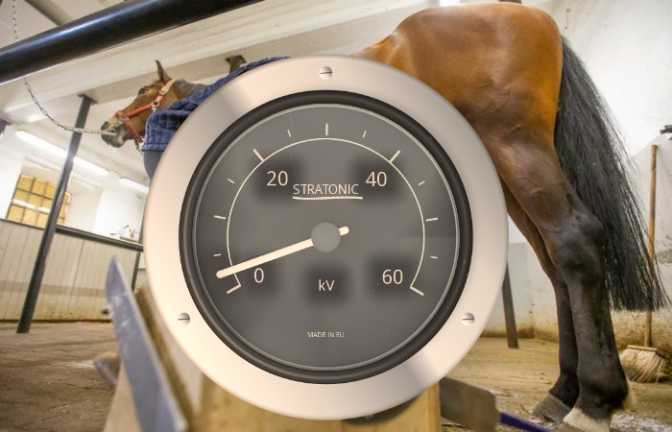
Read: 2.5kV
